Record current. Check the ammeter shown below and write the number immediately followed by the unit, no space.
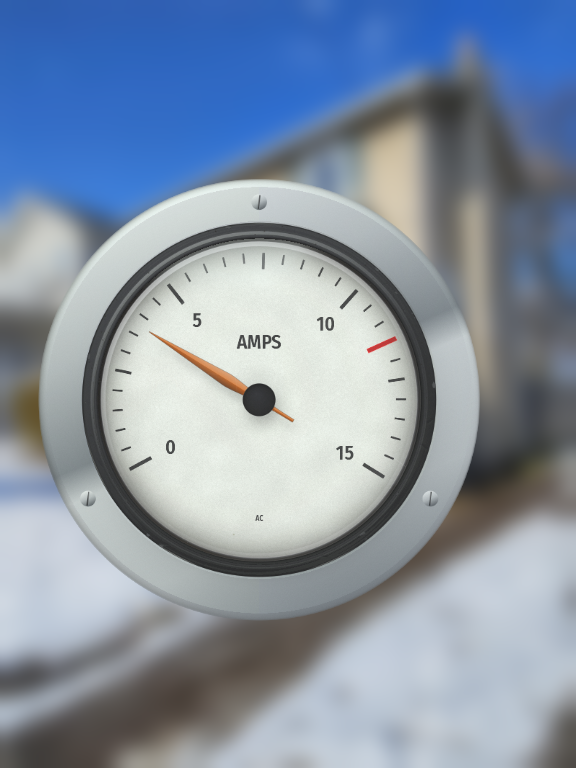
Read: 3.75A
